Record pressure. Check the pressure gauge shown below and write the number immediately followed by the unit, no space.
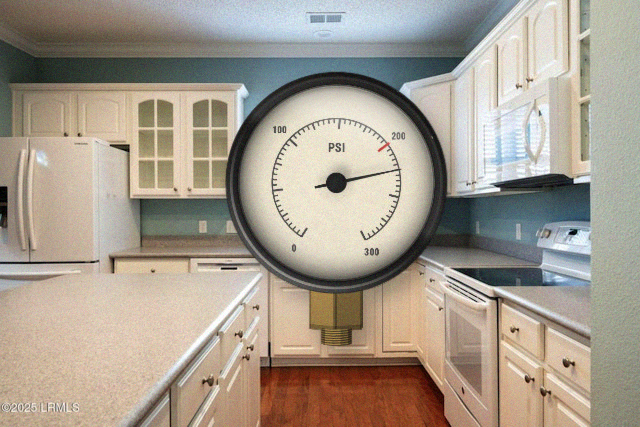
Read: 225psi
